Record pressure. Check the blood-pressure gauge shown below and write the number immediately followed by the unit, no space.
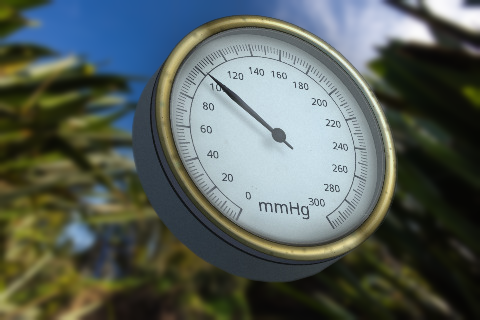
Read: 100mmHg
